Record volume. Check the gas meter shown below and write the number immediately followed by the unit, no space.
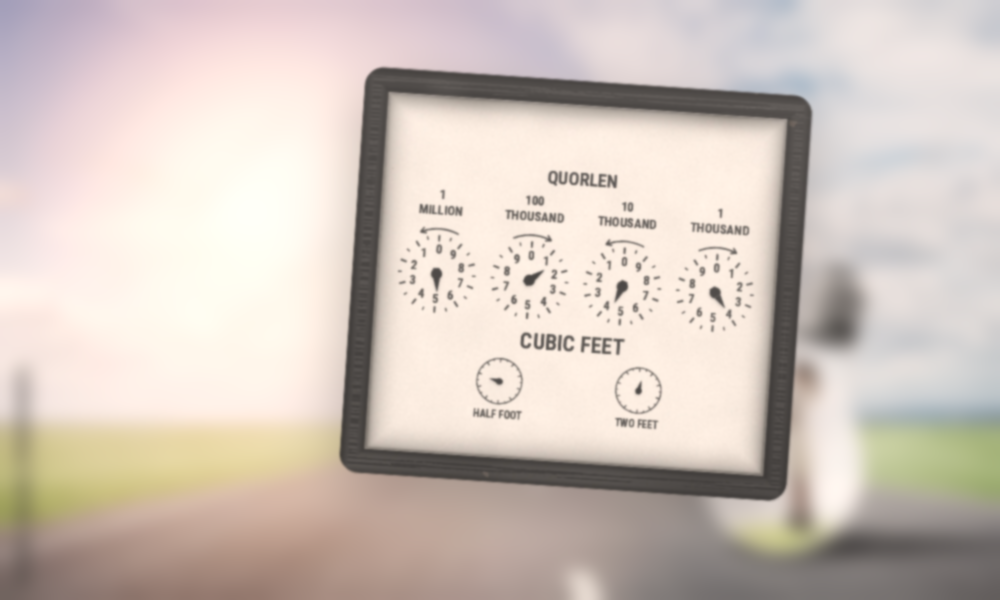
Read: 514400ft³
